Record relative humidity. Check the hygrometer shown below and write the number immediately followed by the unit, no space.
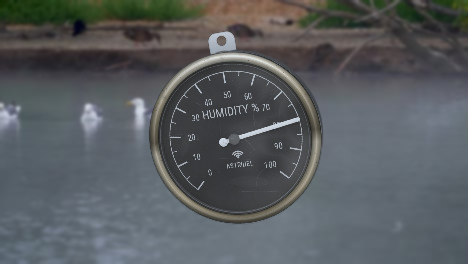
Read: 80%
